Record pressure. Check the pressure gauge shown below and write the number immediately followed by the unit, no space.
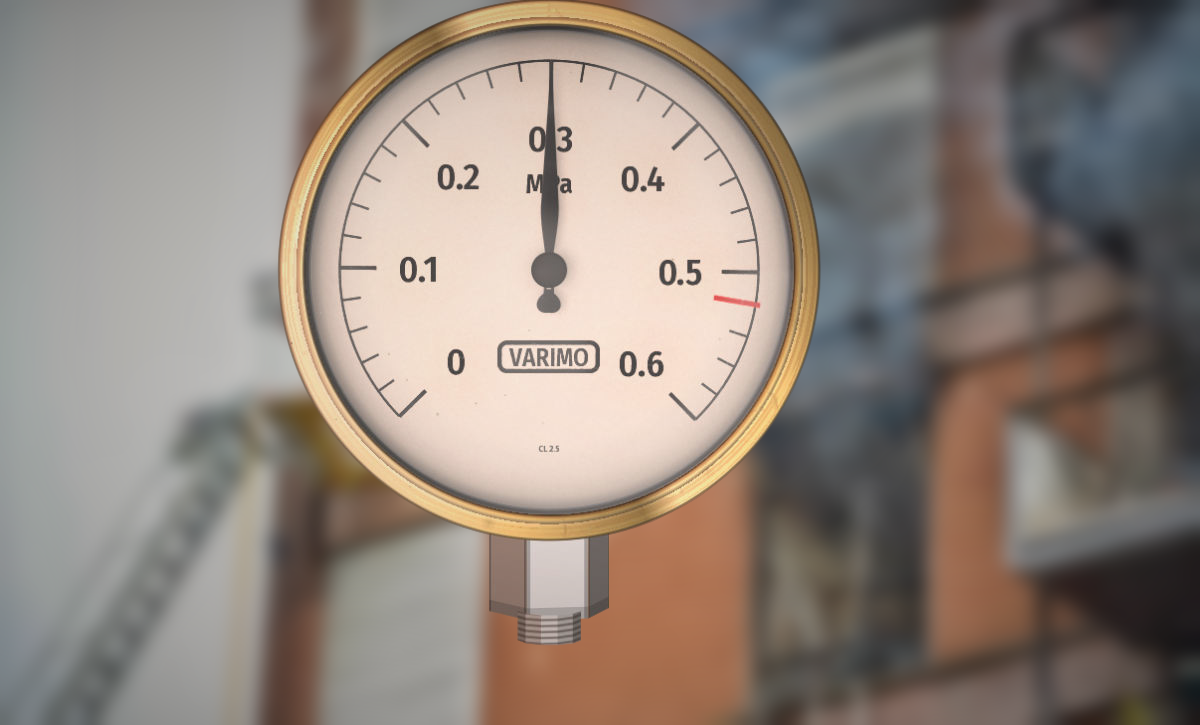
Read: 0.3MPa
